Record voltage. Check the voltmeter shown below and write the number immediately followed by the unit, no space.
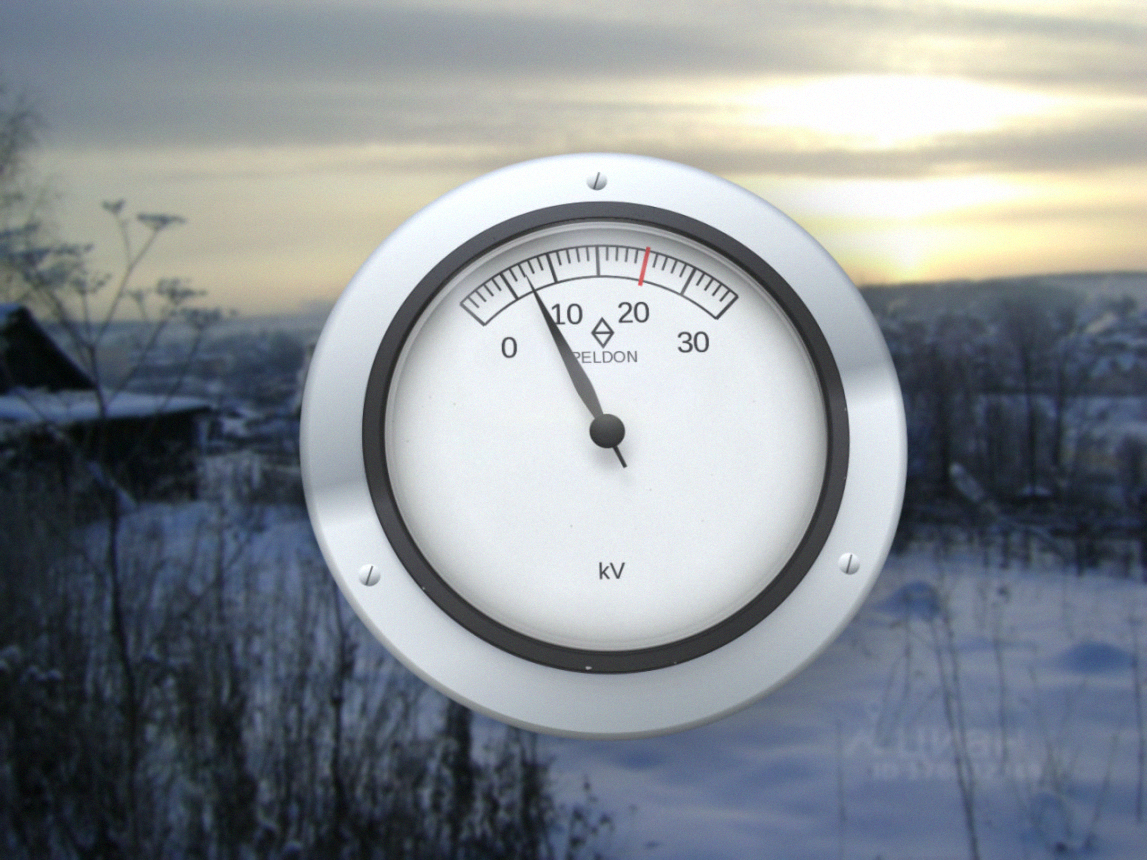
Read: 7kV
